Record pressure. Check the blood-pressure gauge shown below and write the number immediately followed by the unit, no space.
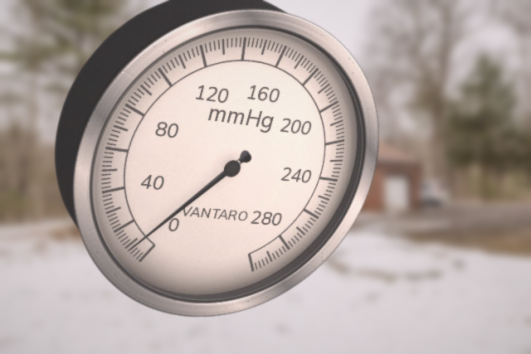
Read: 10mmHg
